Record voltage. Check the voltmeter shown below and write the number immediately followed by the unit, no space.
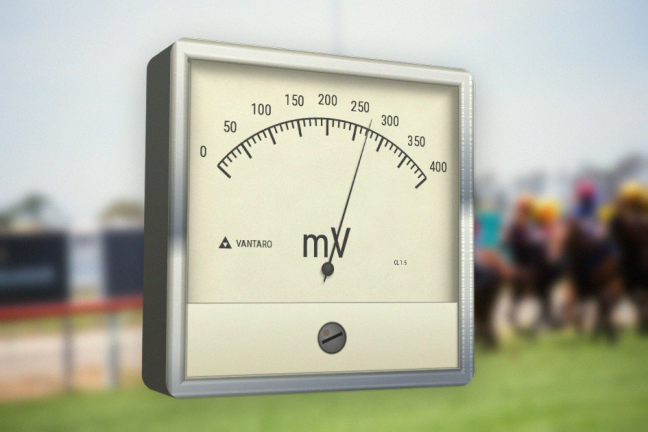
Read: 270mV
